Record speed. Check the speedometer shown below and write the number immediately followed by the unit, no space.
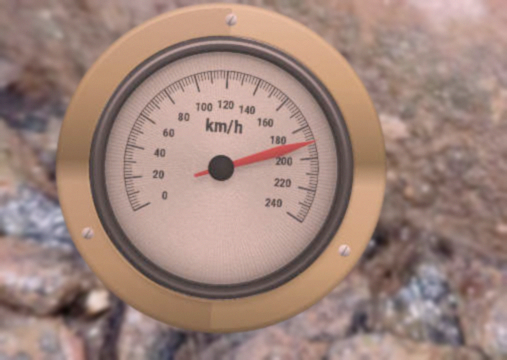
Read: 190km/h
